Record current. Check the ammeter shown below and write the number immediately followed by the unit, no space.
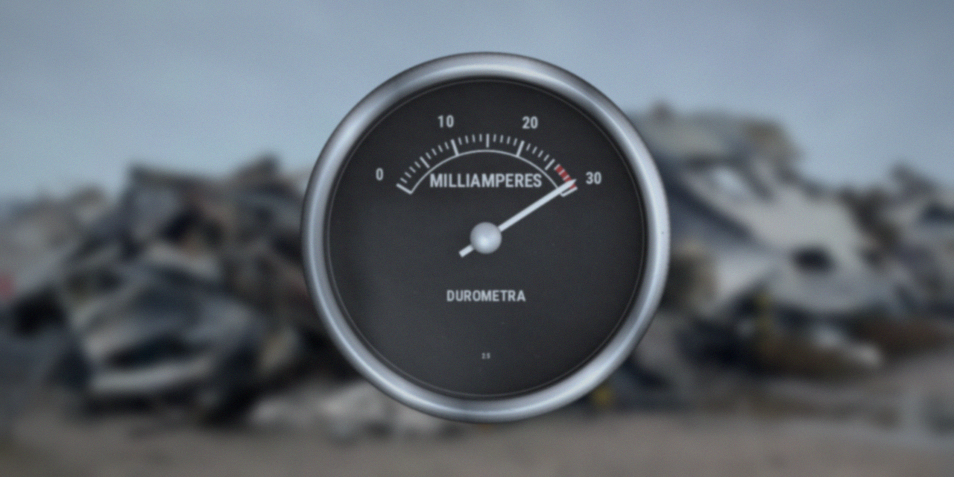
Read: 29mA
